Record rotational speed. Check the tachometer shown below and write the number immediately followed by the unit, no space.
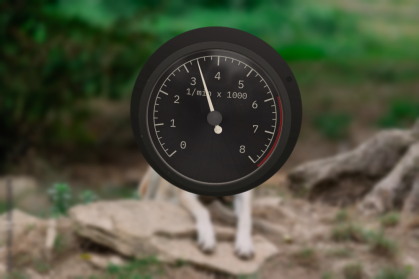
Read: 3400rpm
